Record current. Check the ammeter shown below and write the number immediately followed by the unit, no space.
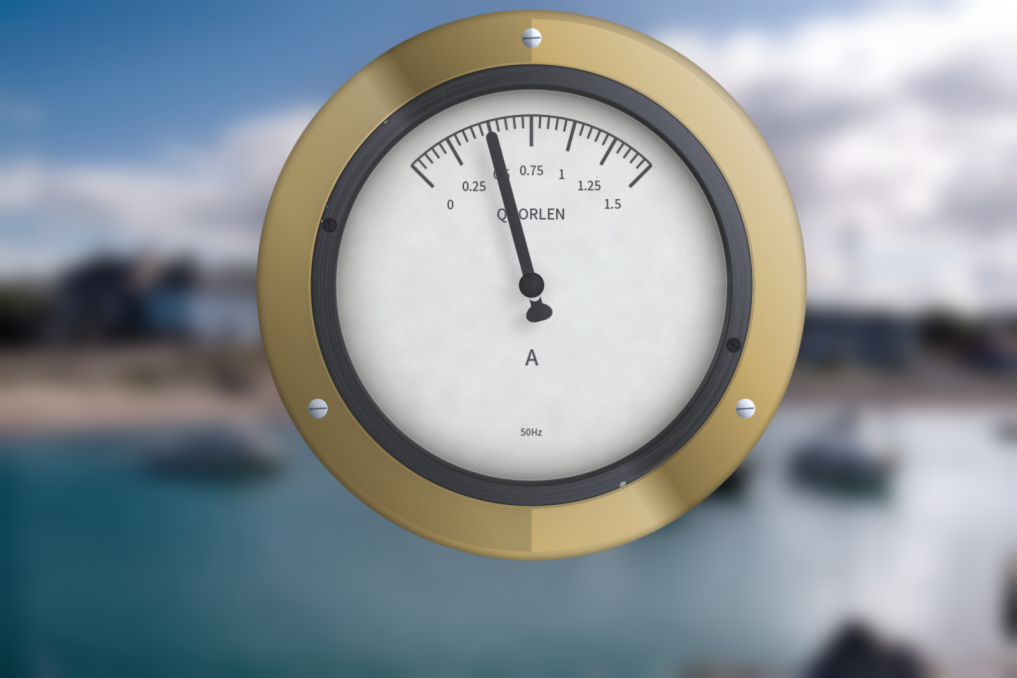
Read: 0.5A
